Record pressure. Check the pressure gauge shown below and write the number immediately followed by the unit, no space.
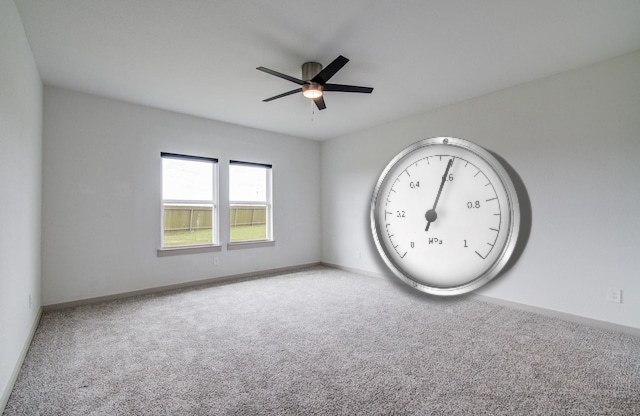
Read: 0.6MPa
